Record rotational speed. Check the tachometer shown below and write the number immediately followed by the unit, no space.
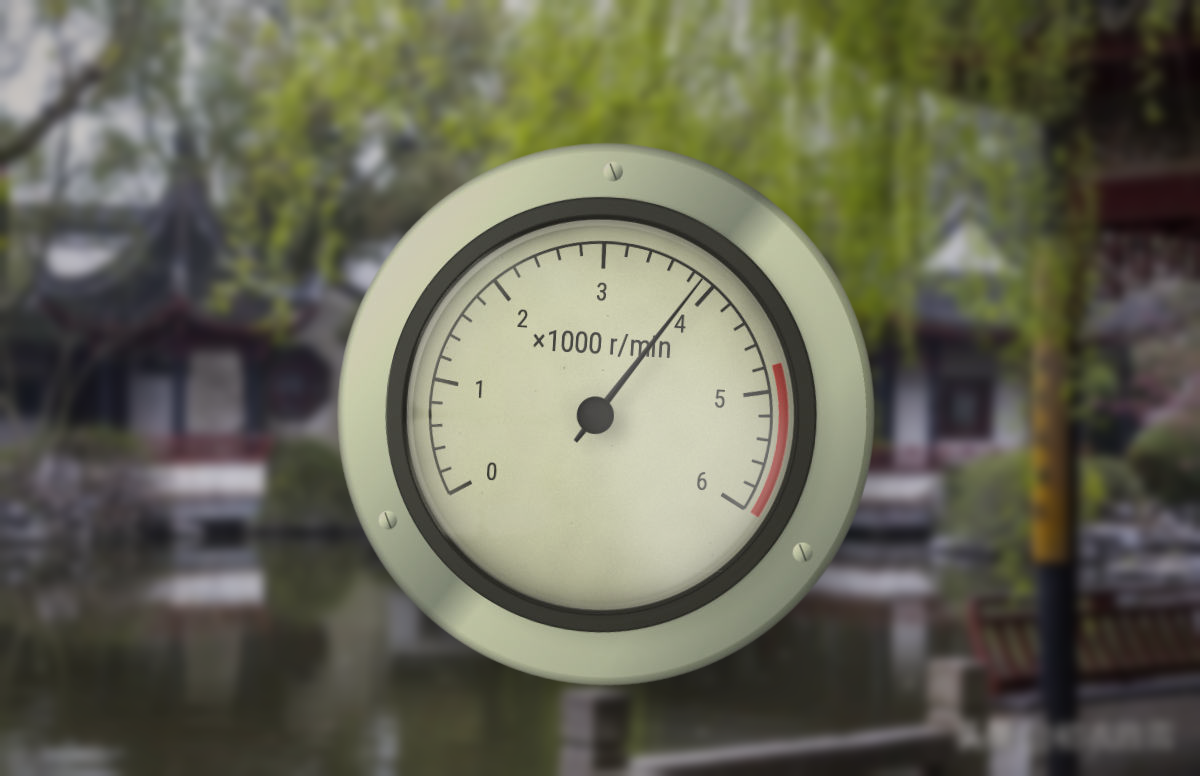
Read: 3900rpm
